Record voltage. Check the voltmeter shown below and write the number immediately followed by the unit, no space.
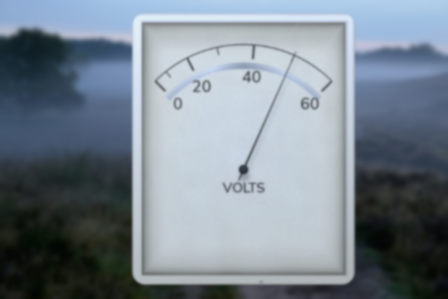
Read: 50V
